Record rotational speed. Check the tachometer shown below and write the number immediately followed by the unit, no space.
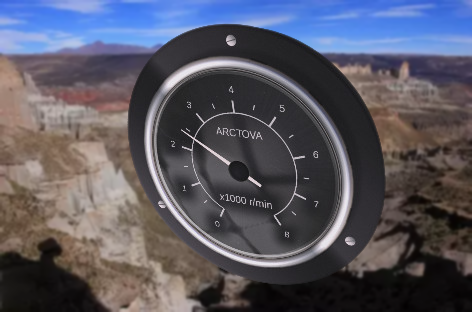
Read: 2500rpm
